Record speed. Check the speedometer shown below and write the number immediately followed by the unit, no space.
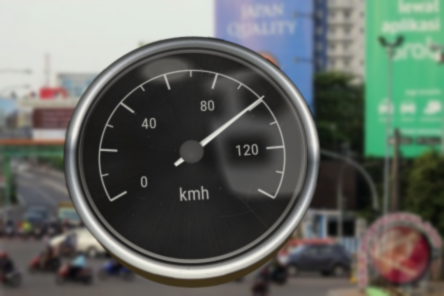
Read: 100km/h
